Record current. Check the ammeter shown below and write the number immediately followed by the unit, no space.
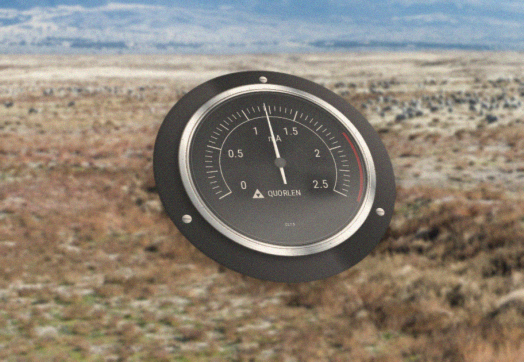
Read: 1.2mA
